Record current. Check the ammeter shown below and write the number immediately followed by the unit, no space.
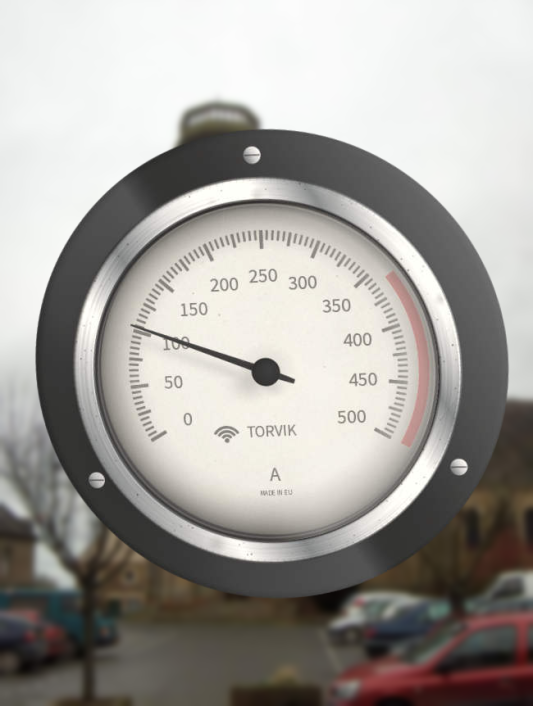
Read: 105A
